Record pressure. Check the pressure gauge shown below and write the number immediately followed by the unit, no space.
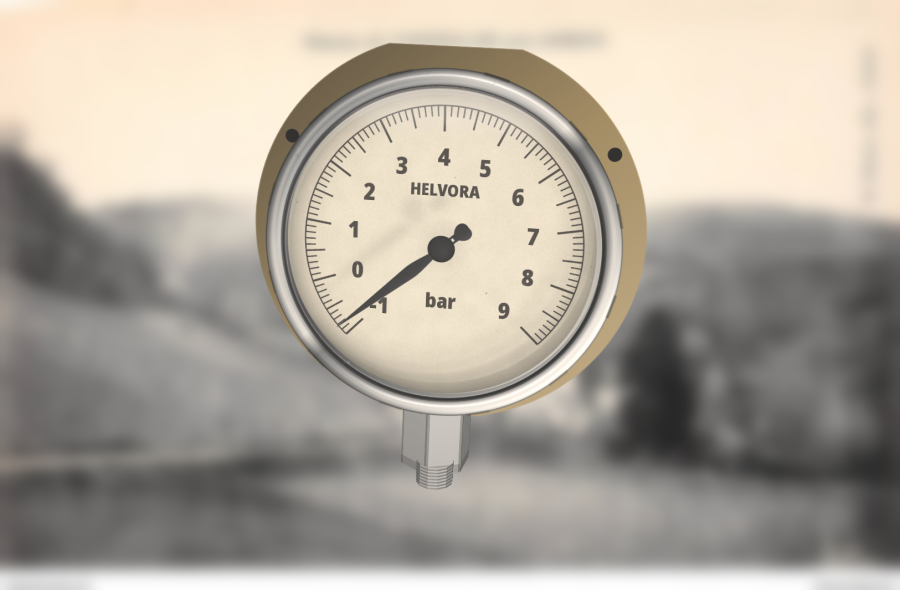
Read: -0.8bar
